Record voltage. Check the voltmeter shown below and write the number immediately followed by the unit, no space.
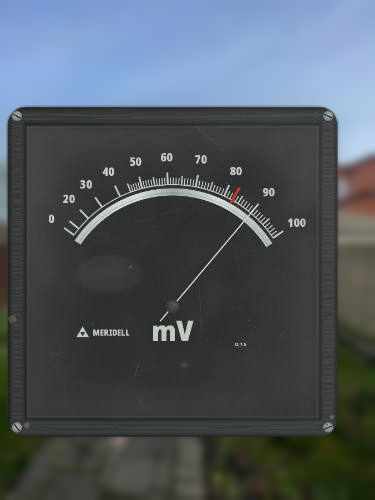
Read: 90mV
